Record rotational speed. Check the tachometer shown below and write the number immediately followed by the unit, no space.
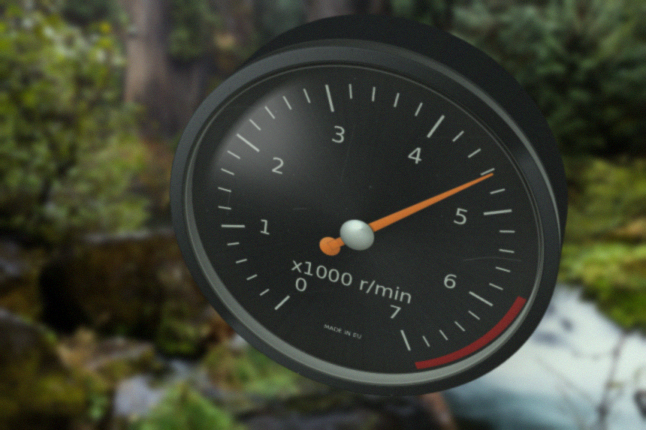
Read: 4600rpm
